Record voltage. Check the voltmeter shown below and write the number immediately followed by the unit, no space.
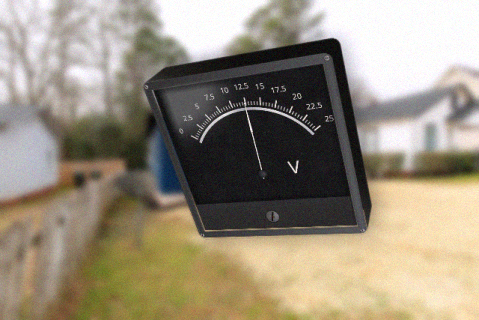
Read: 12.5V
